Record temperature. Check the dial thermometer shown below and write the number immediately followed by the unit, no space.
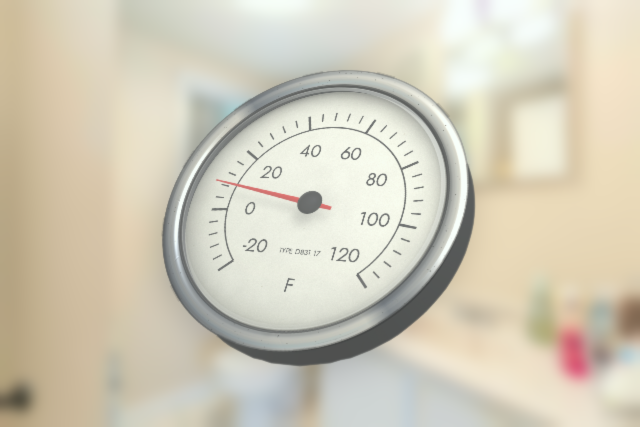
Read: 8°F
